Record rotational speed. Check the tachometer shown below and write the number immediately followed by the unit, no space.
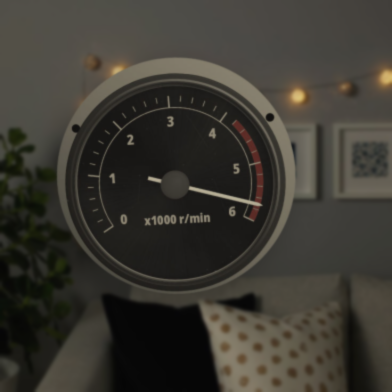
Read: 5700rpm
